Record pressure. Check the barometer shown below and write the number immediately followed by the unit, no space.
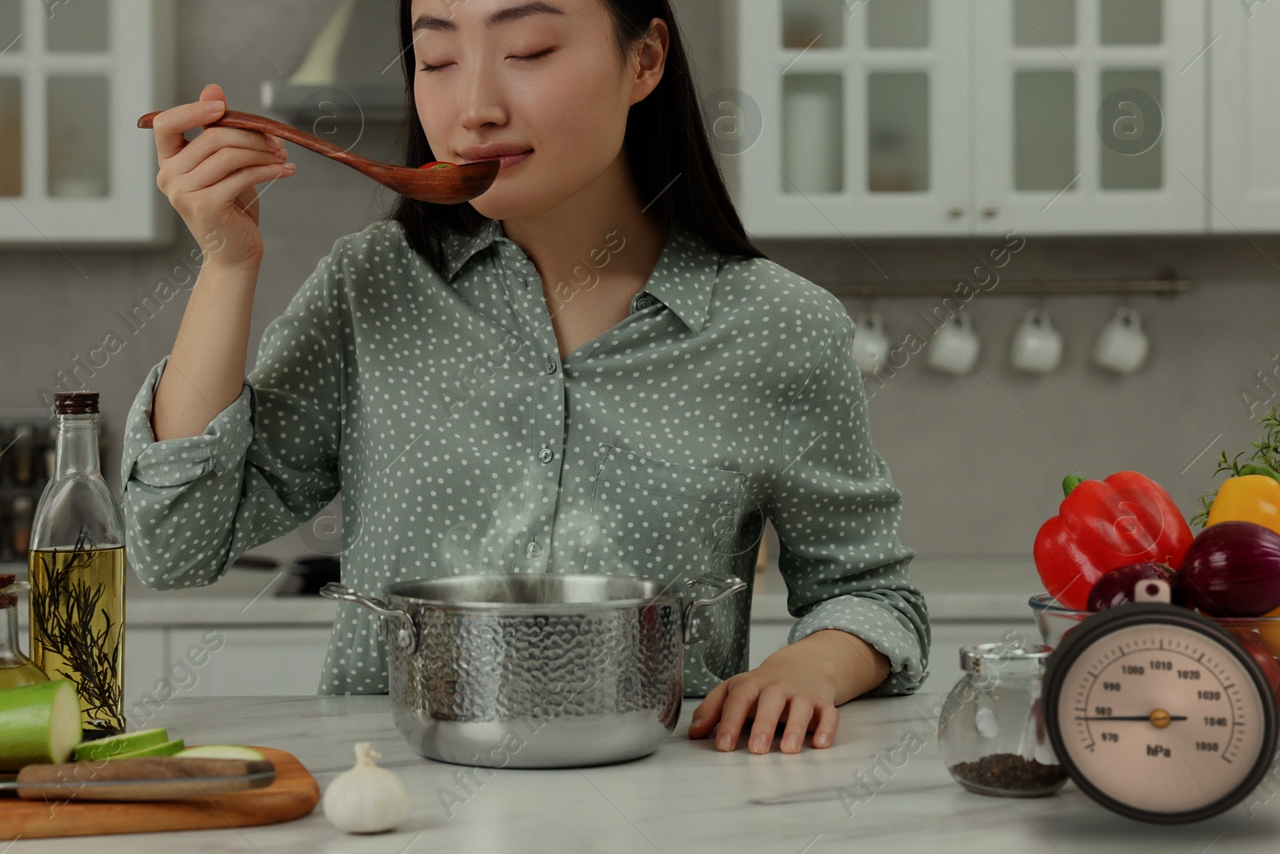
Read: 978hPa
